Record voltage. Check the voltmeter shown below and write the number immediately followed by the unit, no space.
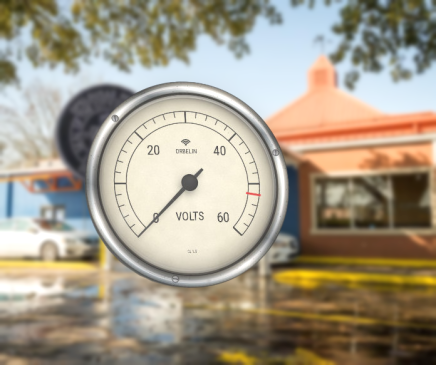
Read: 0V
